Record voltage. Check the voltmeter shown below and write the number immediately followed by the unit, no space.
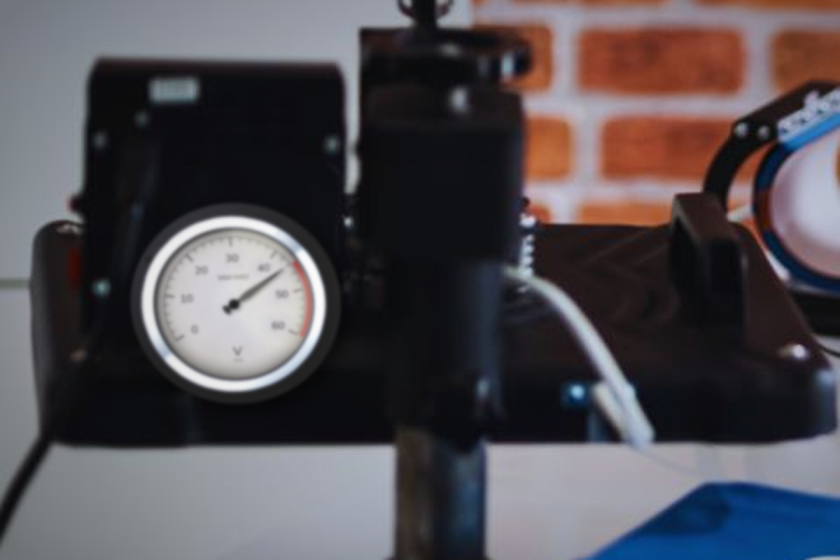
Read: 44V
